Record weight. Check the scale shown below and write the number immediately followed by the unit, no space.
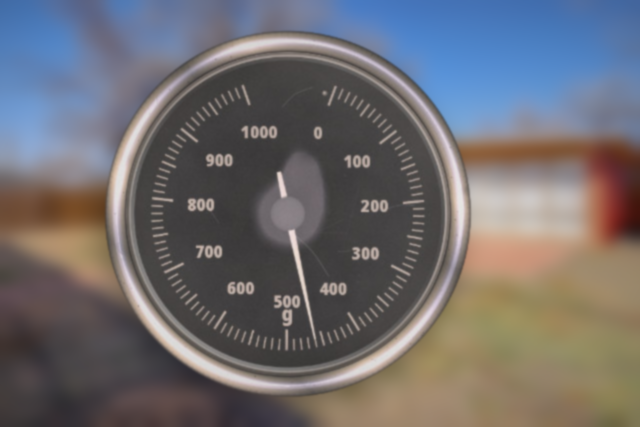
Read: 460g
